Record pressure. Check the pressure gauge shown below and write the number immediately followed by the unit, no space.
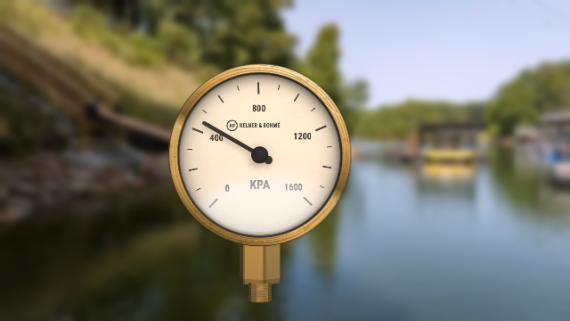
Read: 450kPa
